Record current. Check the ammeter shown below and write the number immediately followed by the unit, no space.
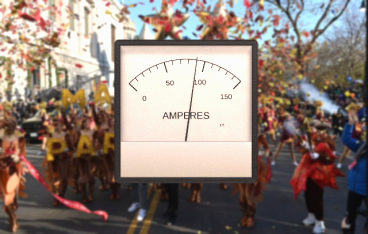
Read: 90A
